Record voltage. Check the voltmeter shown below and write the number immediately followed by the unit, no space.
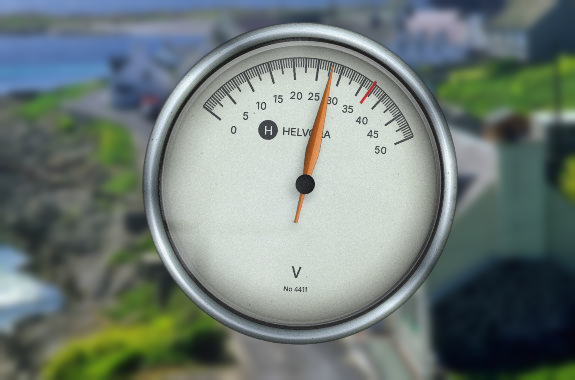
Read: 27.5V
